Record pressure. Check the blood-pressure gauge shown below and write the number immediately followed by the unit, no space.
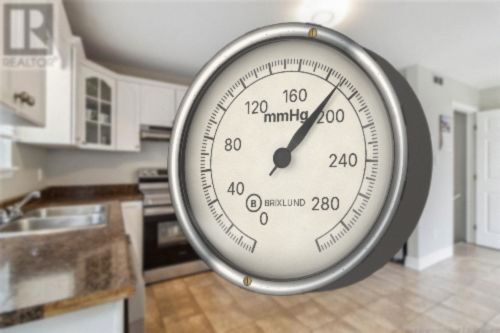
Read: 190mmHg
